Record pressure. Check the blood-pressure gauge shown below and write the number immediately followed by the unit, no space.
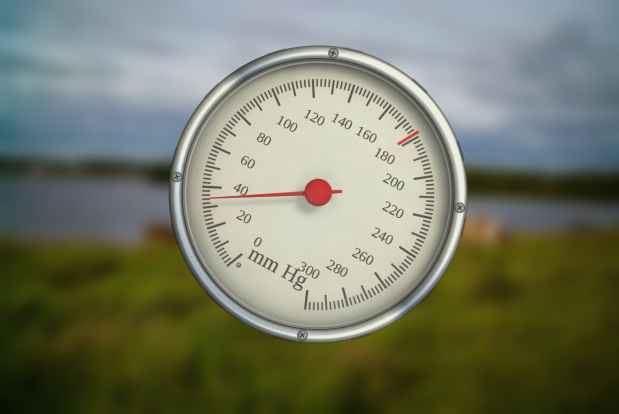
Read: 34mmHg
